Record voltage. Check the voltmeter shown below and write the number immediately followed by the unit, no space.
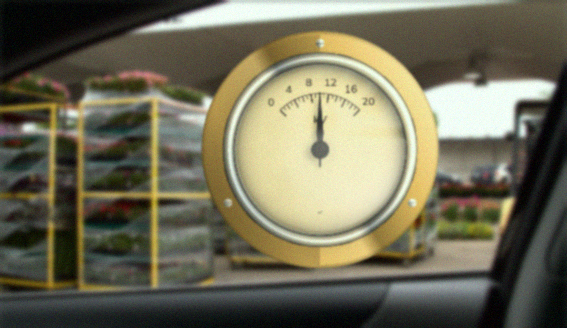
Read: 10kV
